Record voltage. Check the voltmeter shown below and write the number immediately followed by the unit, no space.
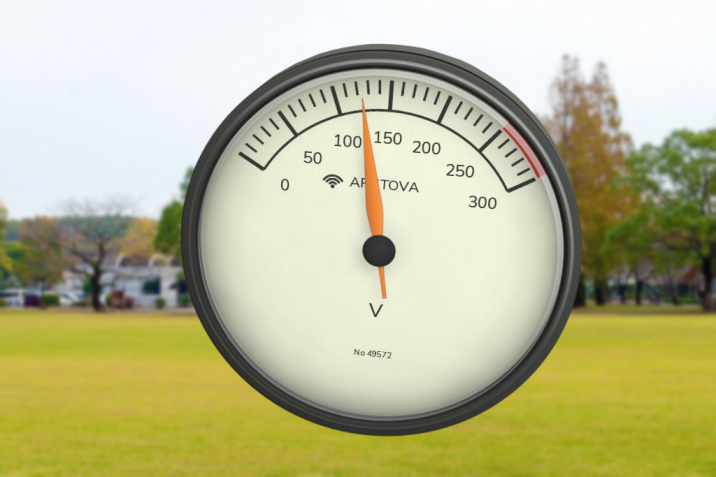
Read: 125V
